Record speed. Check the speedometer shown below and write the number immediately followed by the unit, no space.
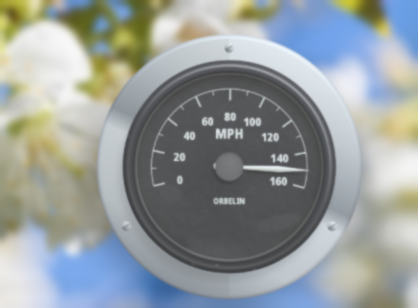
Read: 150mph
